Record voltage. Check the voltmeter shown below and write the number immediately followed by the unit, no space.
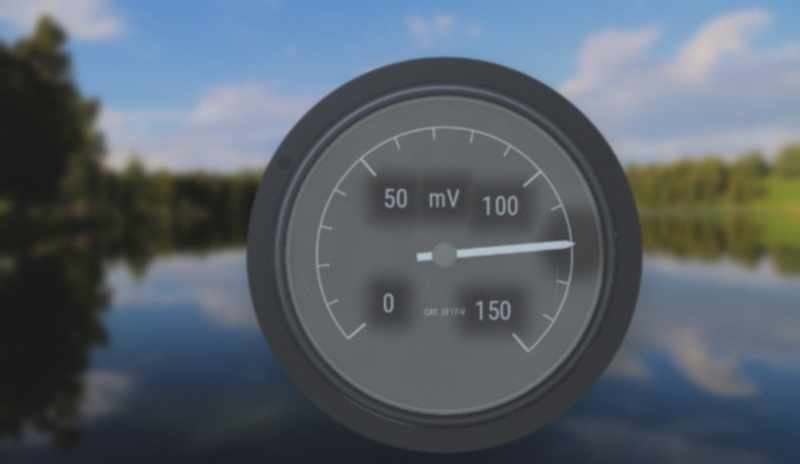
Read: 120mV
